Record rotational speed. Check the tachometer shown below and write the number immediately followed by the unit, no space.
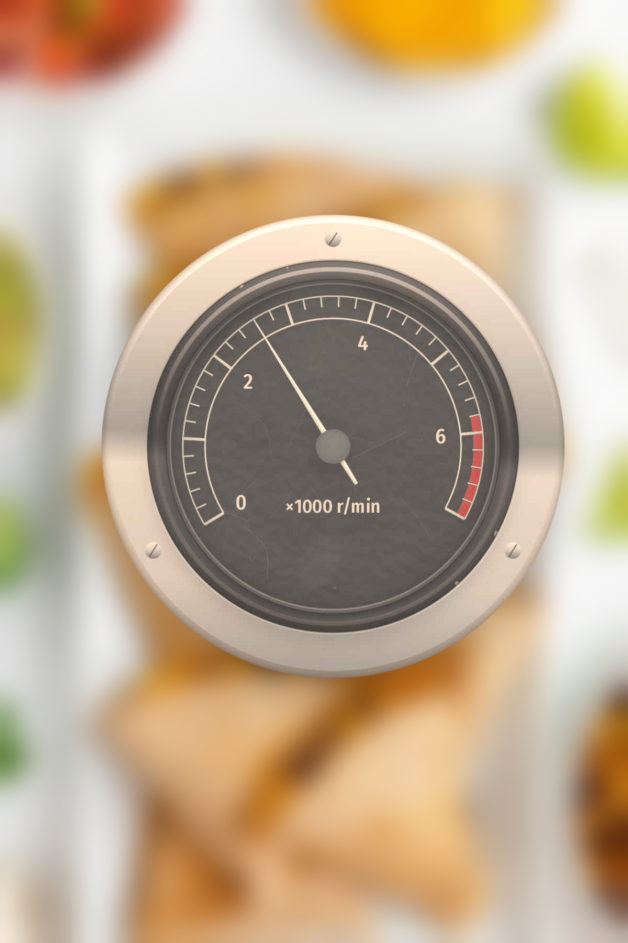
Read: 2600rpm
